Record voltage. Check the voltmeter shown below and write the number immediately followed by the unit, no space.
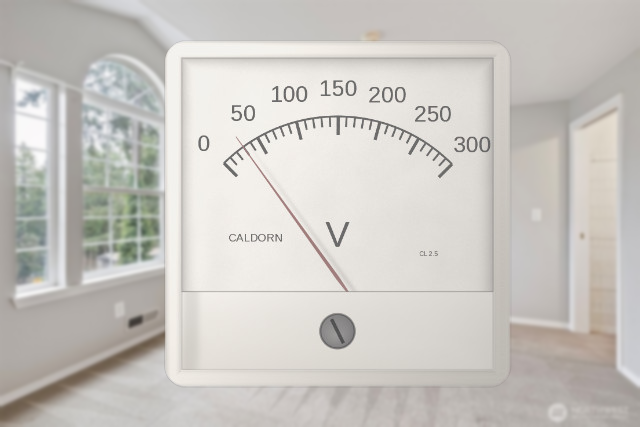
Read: 30V
